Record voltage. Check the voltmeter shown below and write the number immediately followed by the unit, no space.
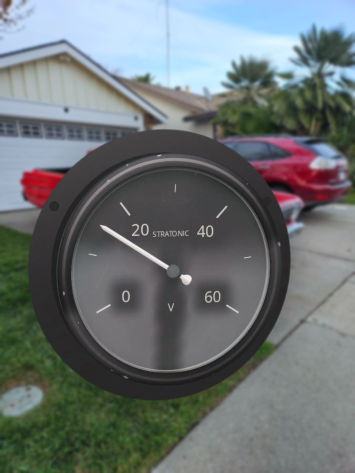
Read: 15V
